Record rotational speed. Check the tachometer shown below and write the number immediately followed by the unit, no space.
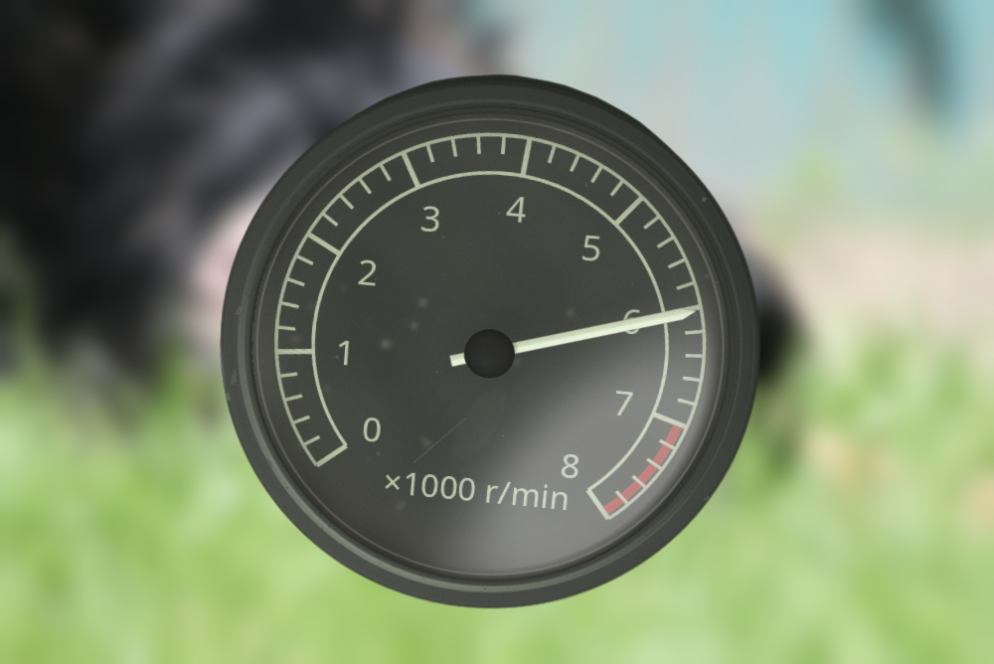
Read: 6000rpm
